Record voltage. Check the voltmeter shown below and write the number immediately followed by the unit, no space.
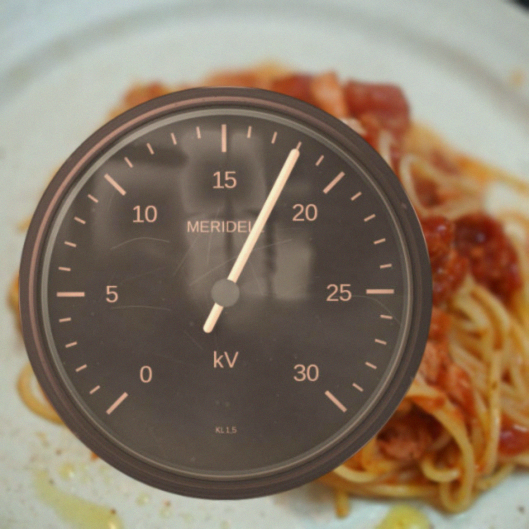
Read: 18kV
